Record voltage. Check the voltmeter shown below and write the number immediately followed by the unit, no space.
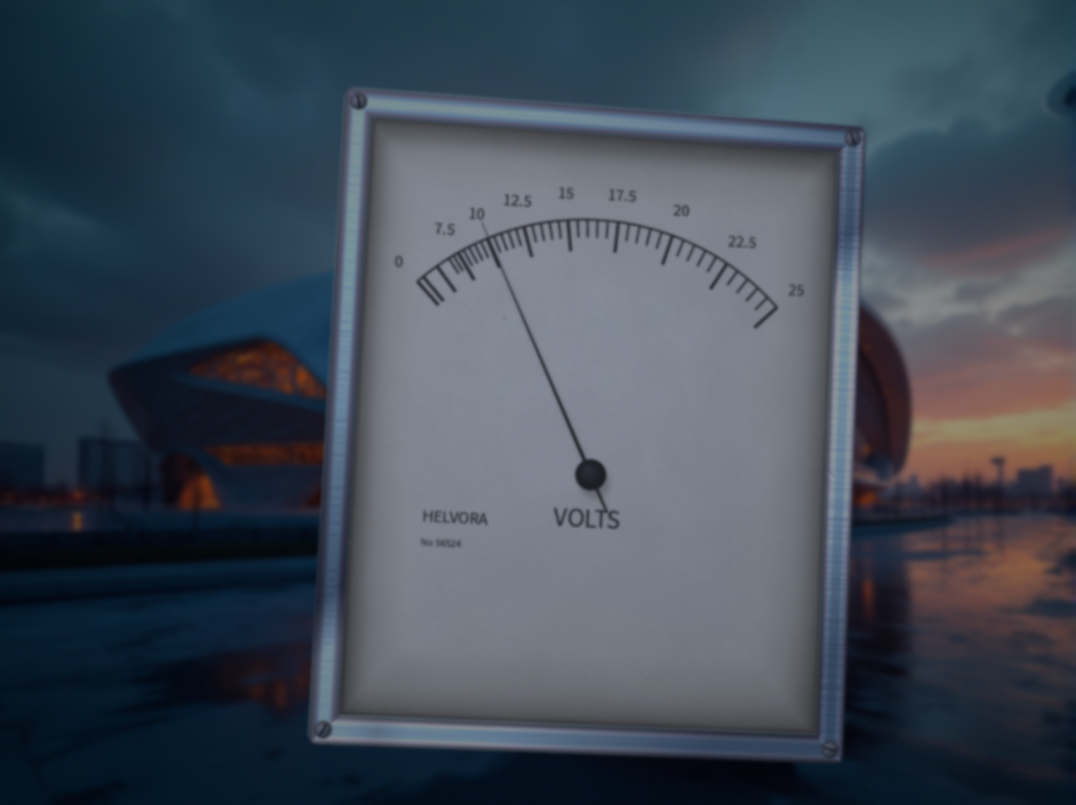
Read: 10V
